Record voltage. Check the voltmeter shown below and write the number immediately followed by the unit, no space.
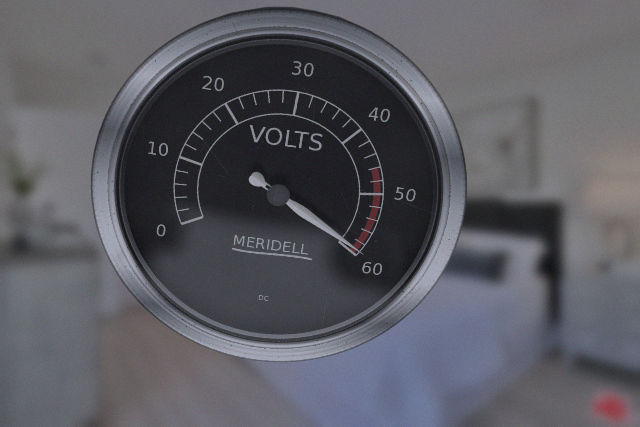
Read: 59V
